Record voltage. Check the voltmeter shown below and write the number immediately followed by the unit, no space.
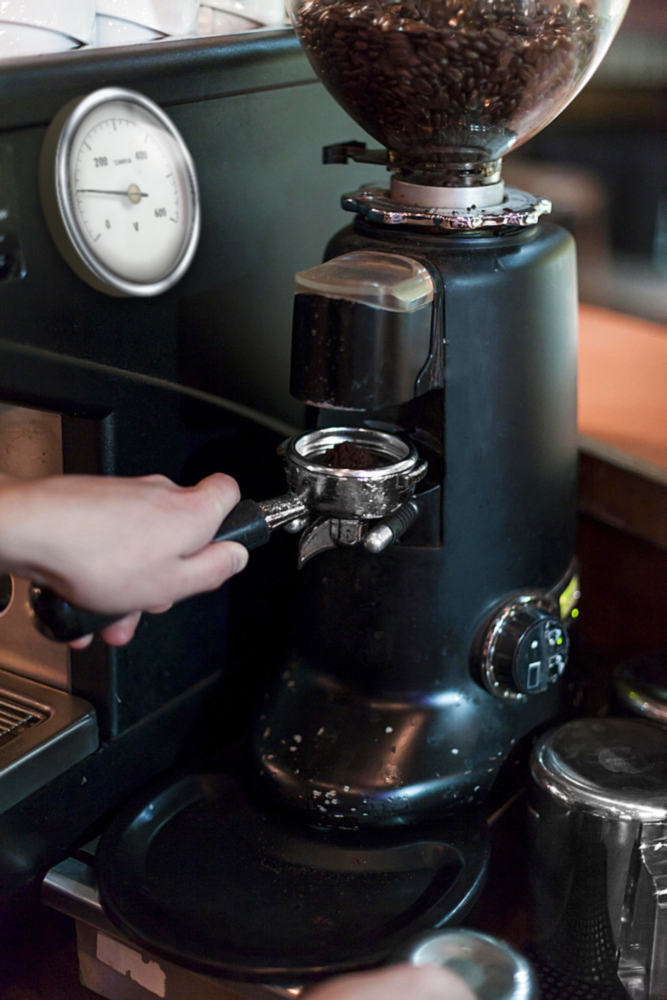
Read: 100V
